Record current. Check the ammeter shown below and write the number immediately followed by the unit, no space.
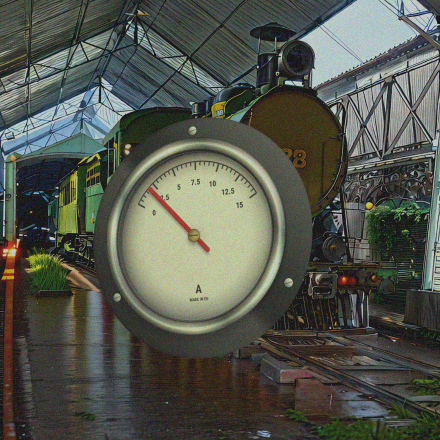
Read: 2A
